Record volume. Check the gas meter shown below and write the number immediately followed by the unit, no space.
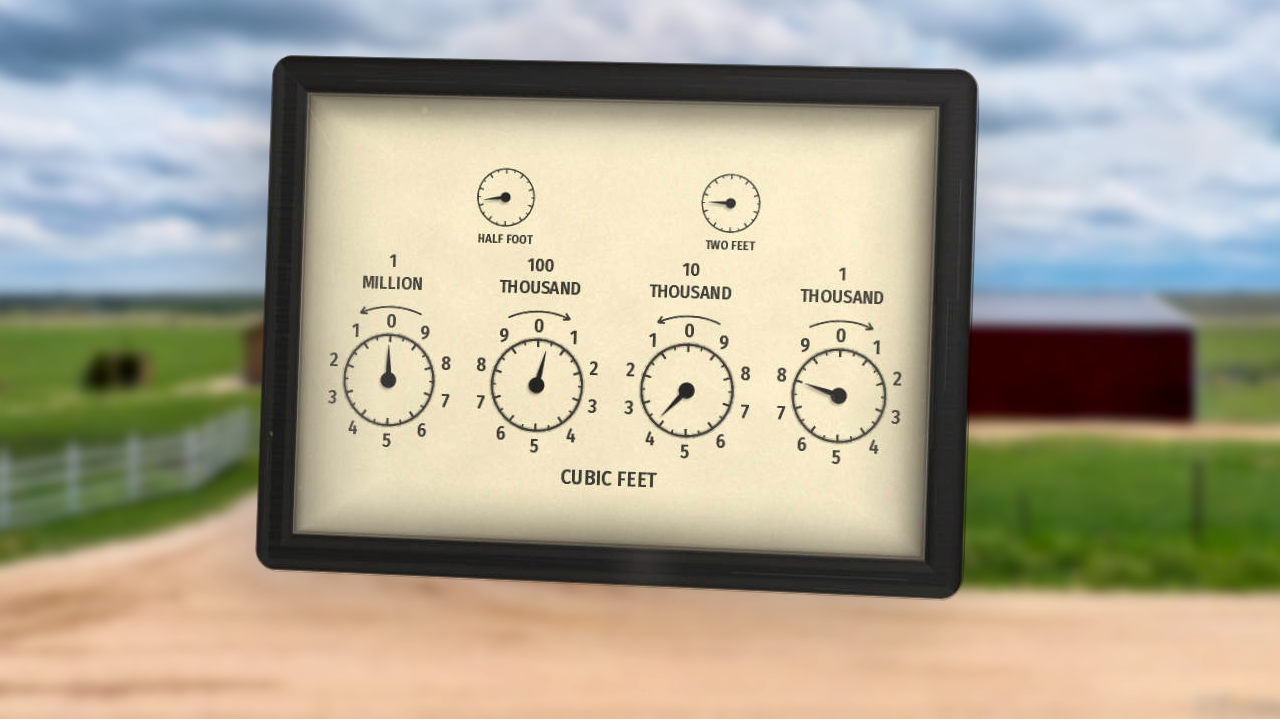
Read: 3800ft³
